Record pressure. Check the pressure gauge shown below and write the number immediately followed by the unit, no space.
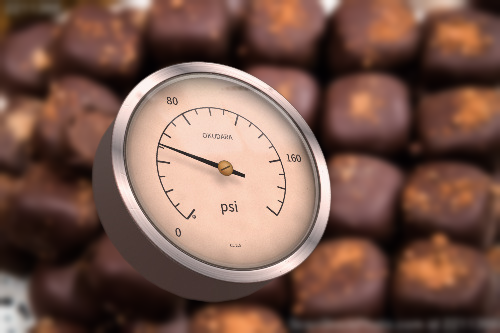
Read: 50psi
